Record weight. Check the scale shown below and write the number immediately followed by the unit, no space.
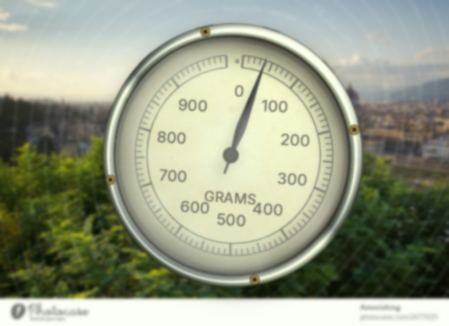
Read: 40g
